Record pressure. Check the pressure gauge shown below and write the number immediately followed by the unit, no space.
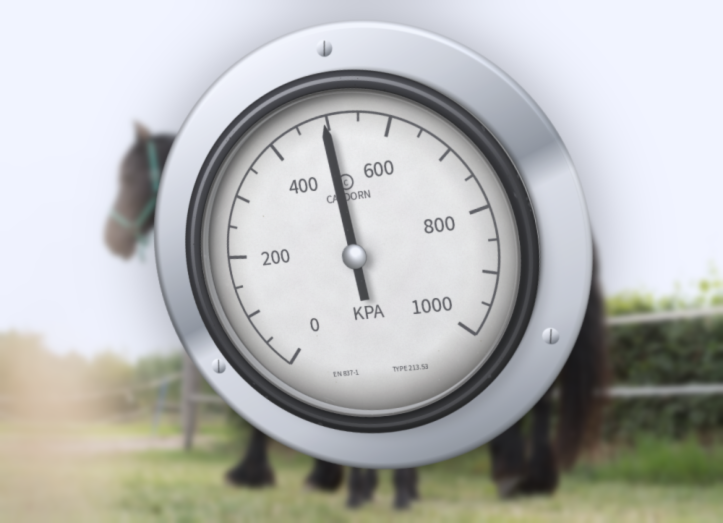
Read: 500kPa
